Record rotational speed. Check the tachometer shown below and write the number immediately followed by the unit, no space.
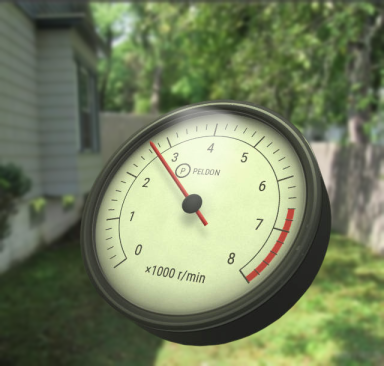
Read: 2700rpm
